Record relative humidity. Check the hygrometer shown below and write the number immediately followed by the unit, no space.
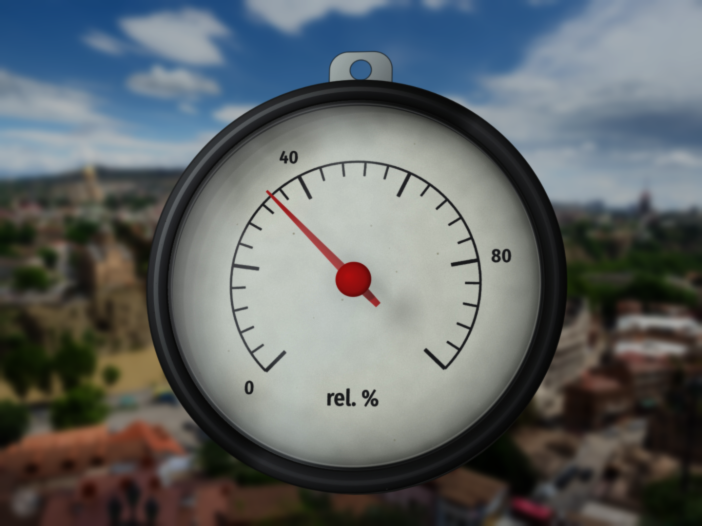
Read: 34%
